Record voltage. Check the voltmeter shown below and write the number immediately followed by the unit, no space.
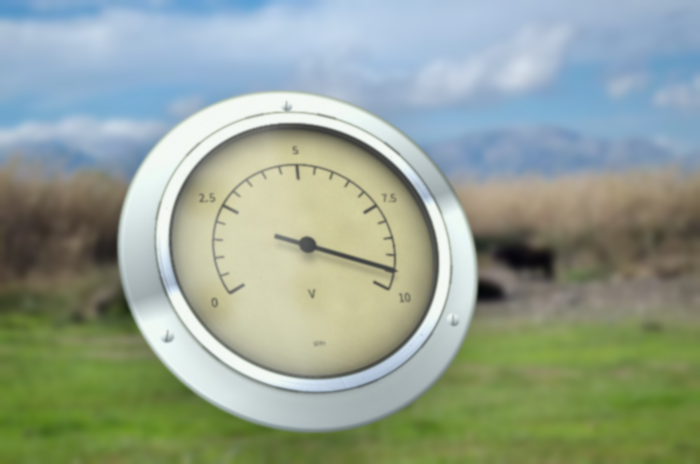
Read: 9.5V
